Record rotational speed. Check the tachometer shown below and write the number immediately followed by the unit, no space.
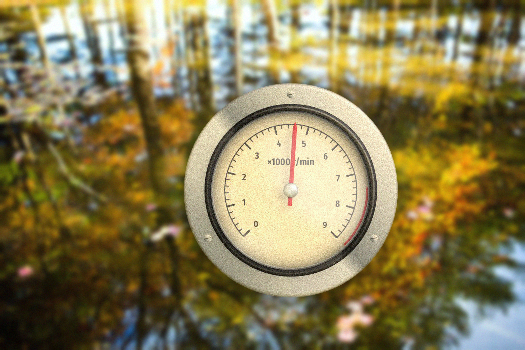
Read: 4600rpm
